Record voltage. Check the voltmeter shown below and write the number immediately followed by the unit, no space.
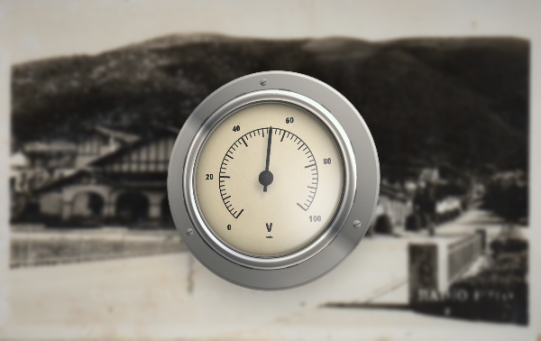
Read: 54V
